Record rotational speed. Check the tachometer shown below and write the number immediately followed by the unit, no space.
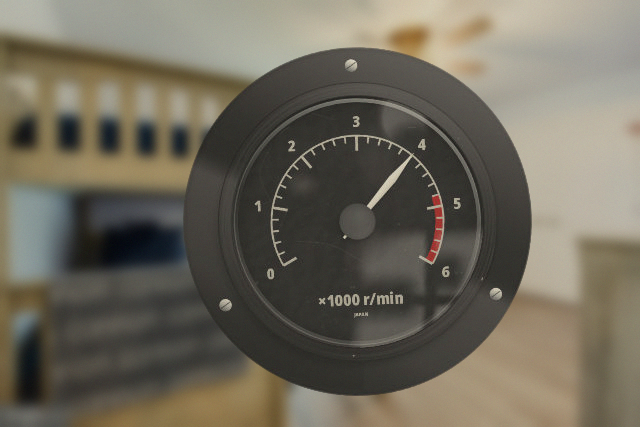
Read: 4000rpm
